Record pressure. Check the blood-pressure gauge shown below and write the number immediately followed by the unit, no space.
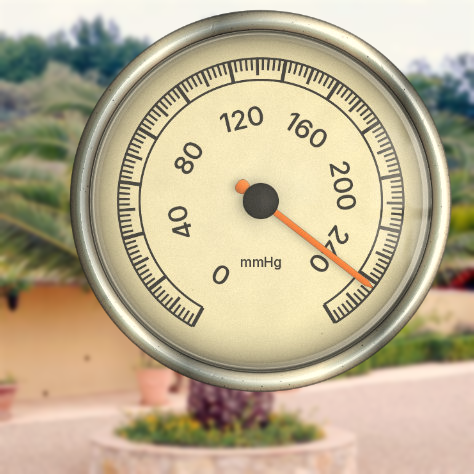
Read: 242mmHg
